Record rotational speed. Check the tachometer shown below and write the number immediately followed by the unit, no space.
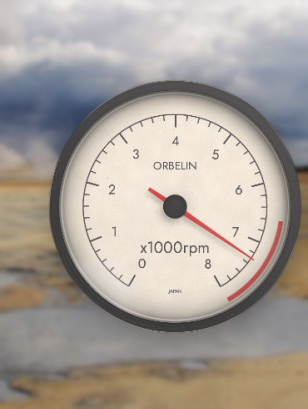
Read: 7300rpm
